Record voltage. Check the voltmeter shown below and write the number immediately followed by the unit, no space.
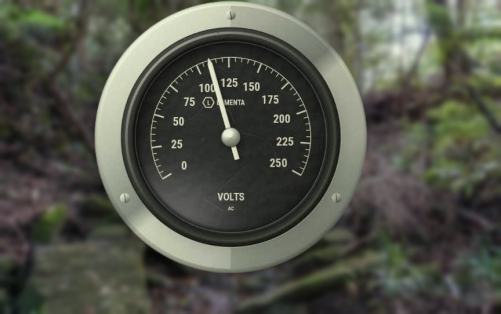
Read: 110V
